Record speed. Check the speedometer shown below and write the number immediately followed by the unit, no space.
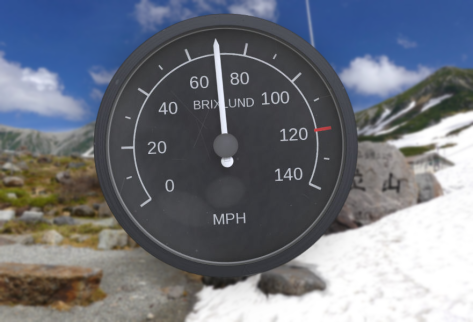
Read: 70mph
